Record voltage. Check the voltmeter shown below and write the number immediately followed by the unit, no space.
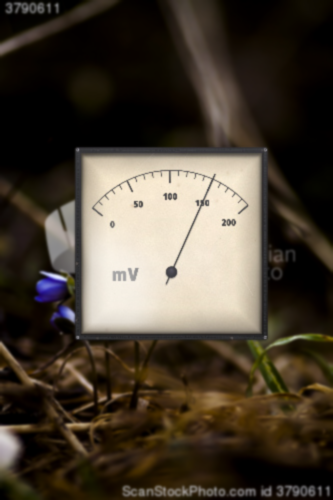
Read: 150mV
